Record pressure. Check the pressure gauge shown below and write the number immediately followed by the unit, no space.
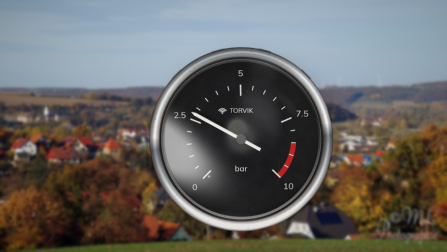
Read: 2.75bar
